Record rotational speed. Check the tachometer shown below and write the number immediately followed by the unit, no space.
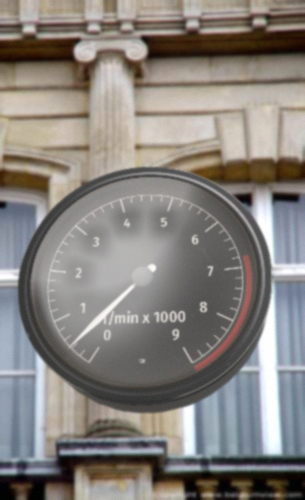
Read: 400rpm
